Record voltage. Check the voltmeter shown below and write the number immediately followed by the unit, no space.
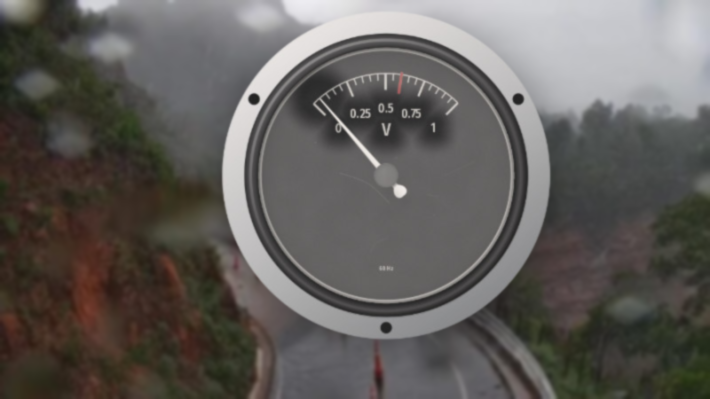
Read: 0.05V
